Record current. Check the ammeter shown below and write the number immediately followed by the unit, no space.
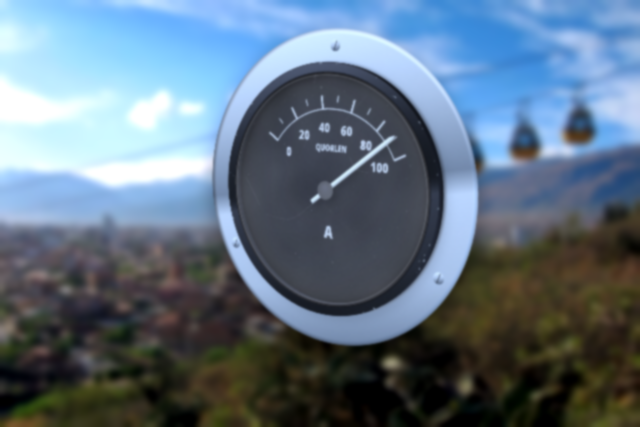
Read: 90A
